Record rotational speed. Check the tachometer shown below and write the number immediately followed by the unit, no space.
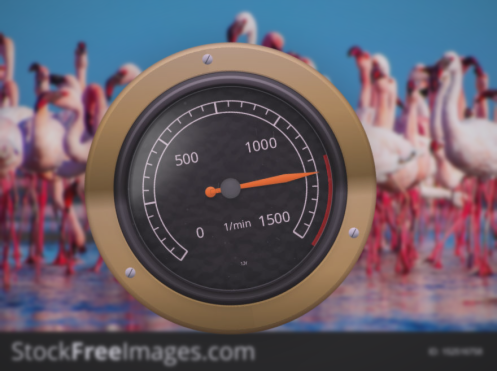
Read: 1250rpm
